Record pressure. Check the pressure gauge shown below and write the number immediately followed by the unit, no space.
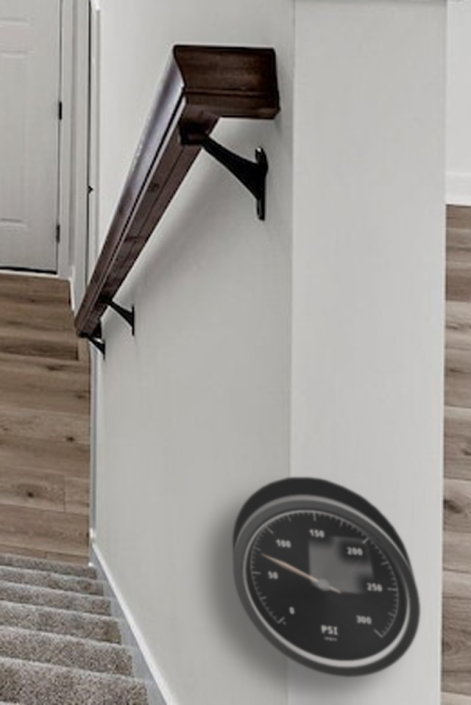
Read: 75psi
